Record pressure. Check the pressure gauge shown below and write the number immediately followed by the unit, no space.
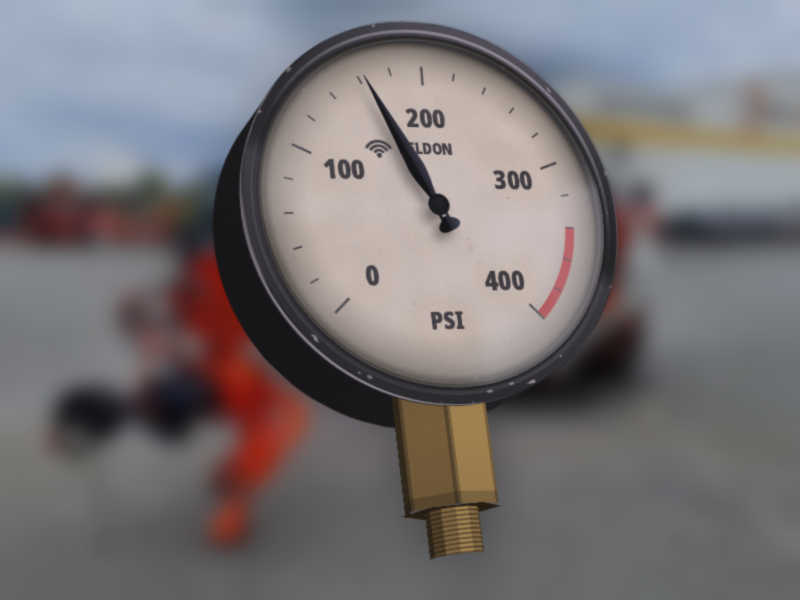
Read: 160psi
